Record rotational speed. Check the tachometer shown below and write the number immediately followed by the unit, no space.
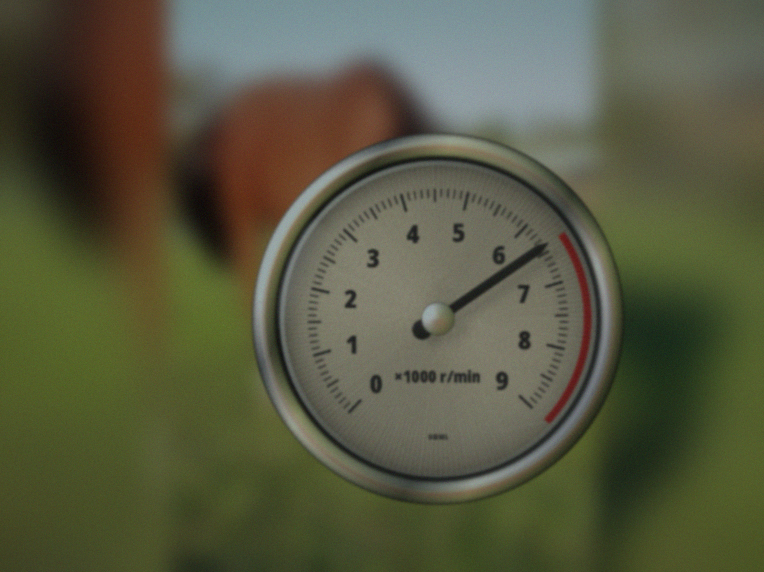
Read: 6400rpm
